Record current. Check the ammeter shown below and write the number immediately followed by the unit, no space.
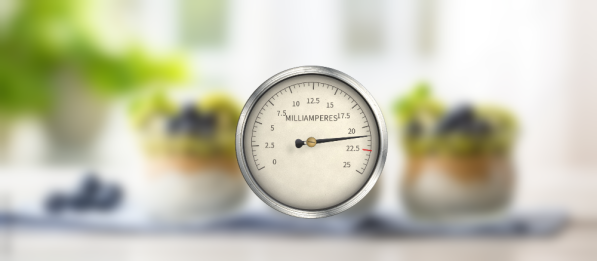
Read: 21mA
